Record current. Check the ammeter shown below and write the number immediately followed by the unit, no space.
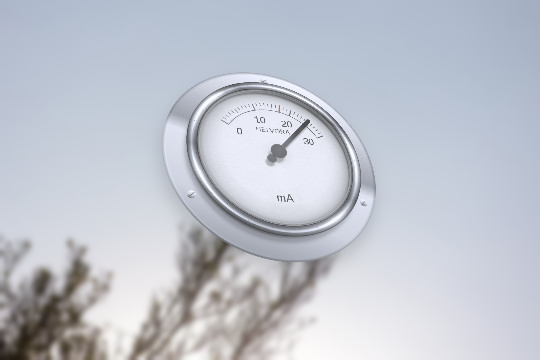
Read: 25mA
